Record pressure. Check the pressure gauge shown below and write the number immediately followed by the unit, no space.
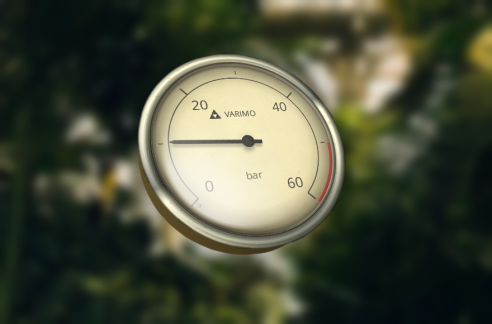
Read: 10bar
